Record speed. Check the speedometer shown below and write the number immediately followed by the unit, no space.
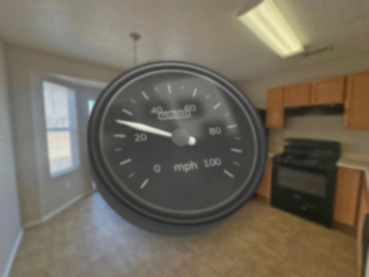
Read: 25mph
